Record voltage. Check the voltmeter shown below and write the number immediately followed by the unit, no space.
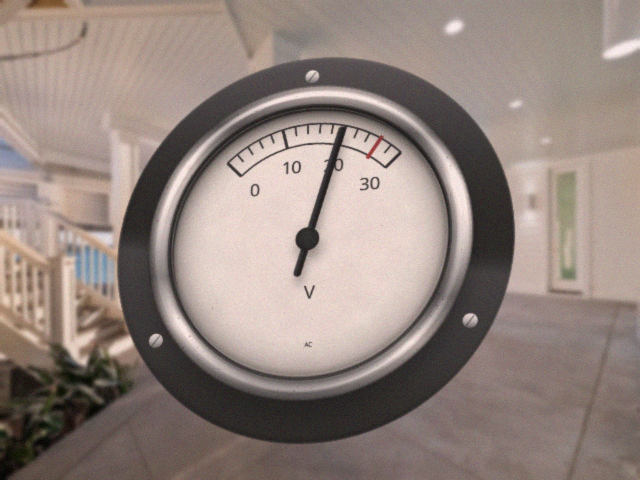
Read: 20V
